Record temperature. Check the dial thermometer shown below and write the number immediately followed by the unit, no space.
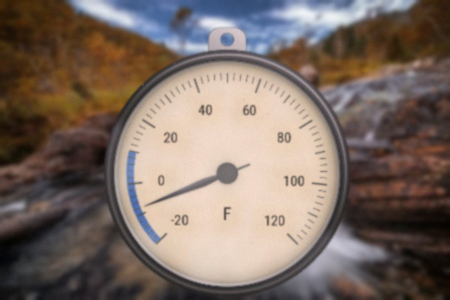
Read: -8°F
